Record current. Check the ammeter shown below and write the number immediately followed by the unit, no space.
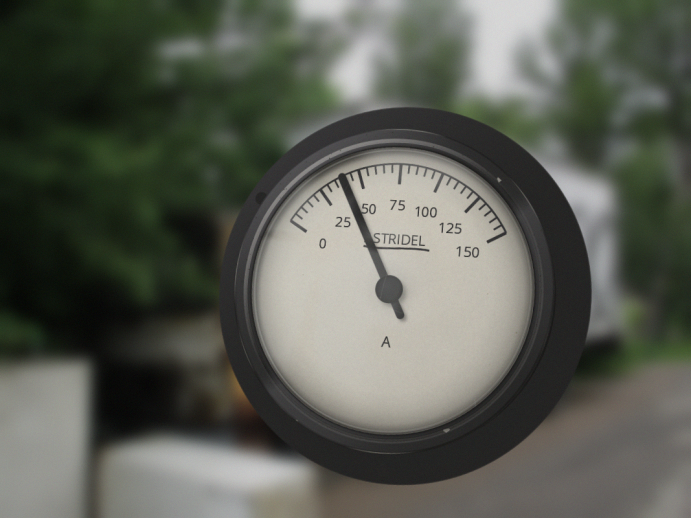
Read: 40A
